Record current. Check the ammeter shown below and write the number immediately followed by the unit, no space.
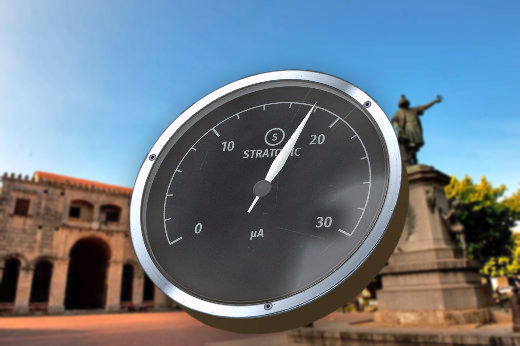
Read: 18µA
